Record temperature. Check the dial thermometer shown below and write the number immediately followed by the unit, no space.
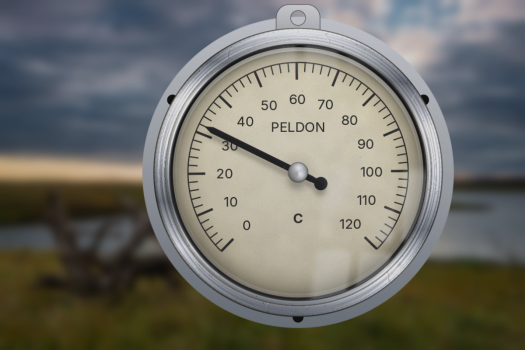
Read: 32°C
